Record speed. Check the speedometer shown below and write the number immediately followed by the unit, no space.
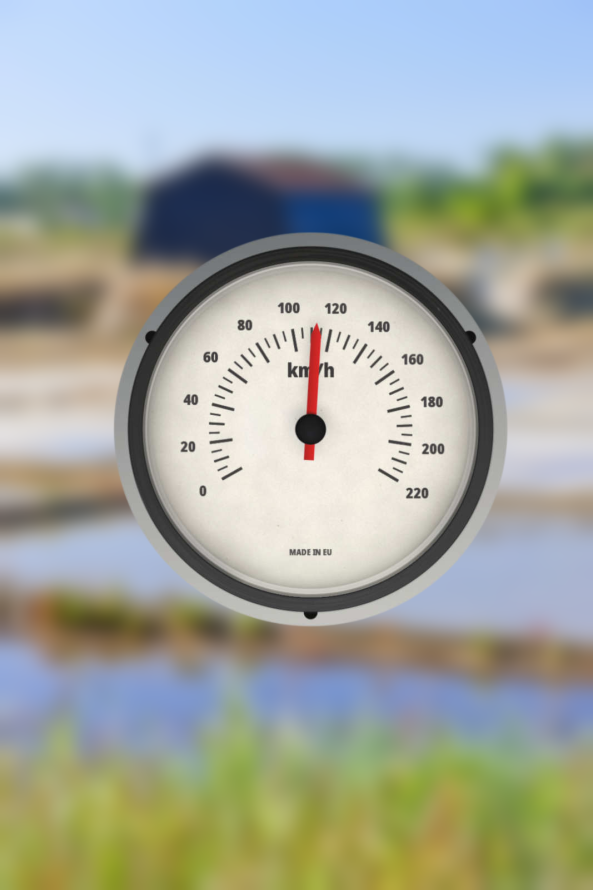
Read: 112.5km/h
